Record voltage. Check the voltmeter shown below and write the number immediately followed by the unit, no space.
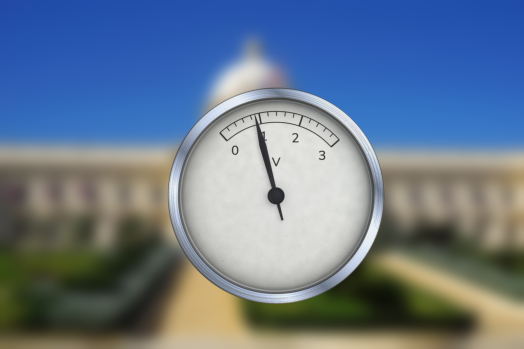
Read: 0.9V
